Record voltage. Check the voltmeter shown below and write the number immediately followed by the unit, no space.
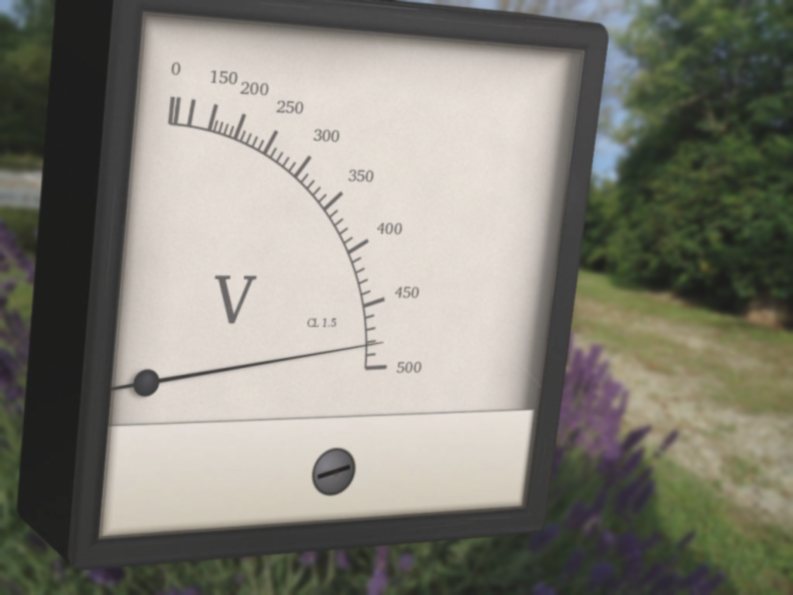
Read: 480V
